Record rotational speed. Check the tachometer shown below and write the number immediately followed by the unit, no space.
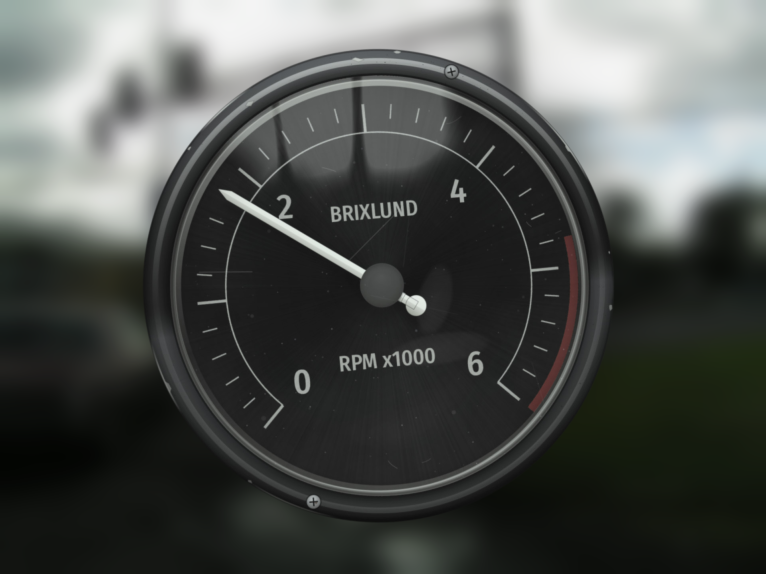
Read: 1800rpm
